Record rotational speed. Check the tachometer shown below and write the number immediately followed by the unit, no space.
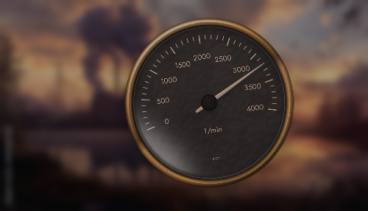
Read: 3200rpm
